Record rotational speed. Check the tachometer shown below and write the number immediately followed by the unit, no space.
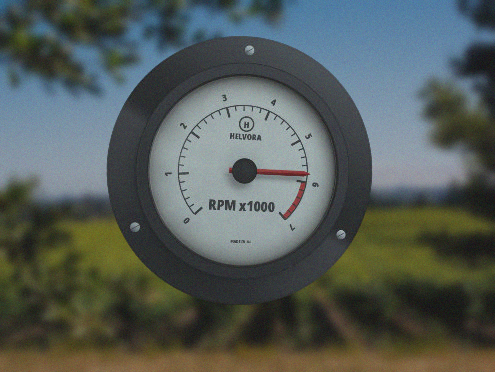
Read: 5800rpm
